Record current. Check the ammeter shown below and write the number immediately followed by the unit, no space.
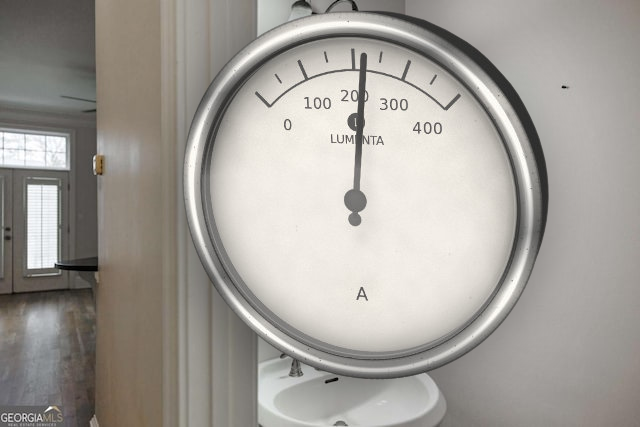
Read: 225A
